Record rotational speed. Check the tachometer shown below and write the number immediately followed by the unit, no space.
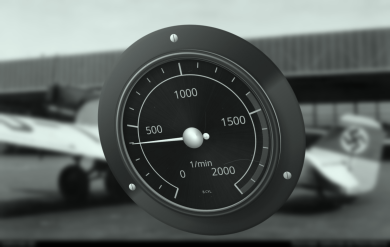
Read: 400rpm
